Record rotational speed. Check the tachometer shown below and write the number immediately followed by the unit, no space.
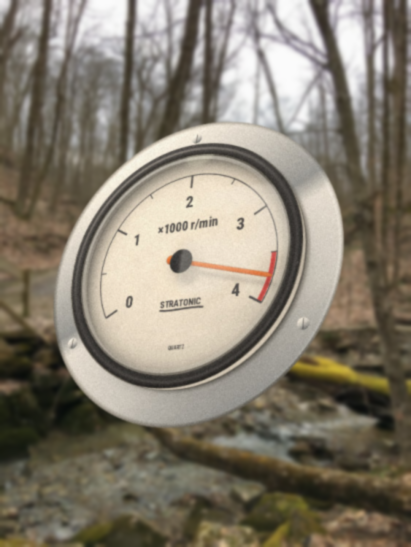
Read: 3750rpm
